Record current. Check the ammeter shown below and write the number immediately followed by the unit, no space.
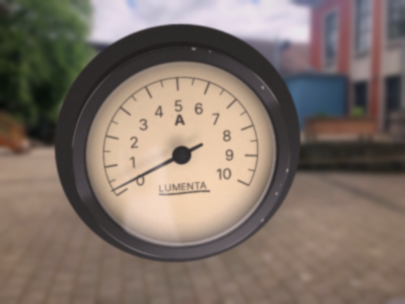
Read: 0.25A
